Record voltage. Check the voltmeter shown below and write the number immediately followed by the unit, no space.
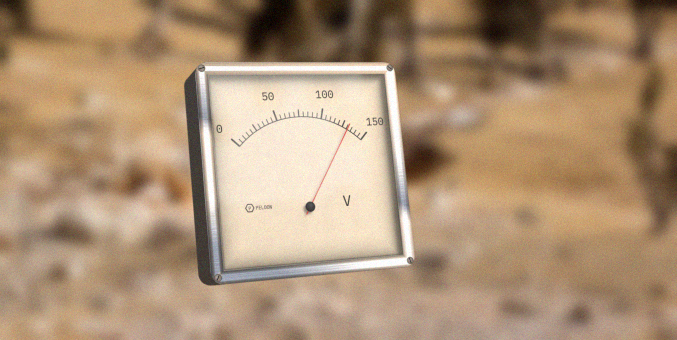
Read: 130V
